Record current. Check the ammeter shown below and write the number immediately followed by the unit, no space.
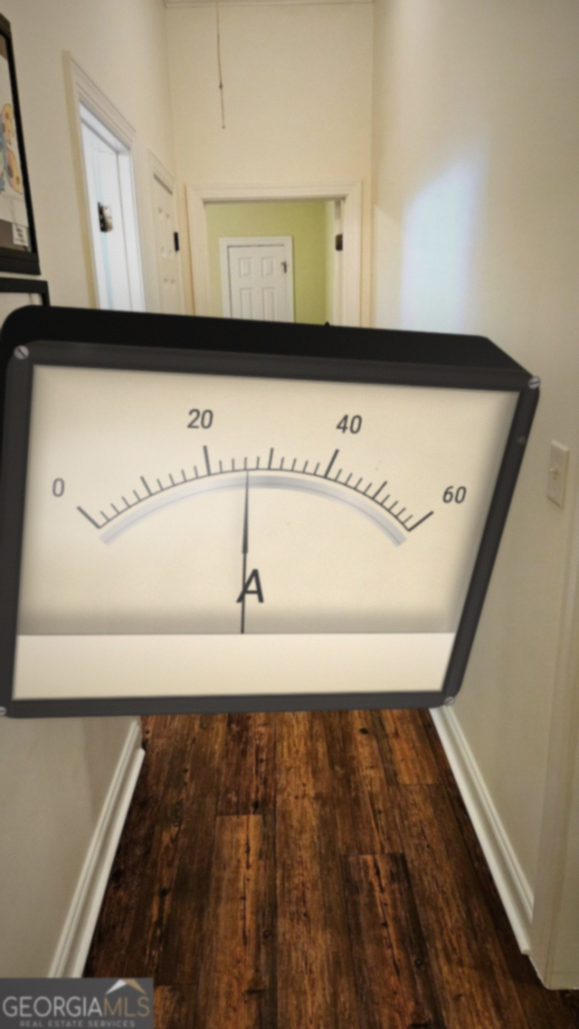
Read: 26A
